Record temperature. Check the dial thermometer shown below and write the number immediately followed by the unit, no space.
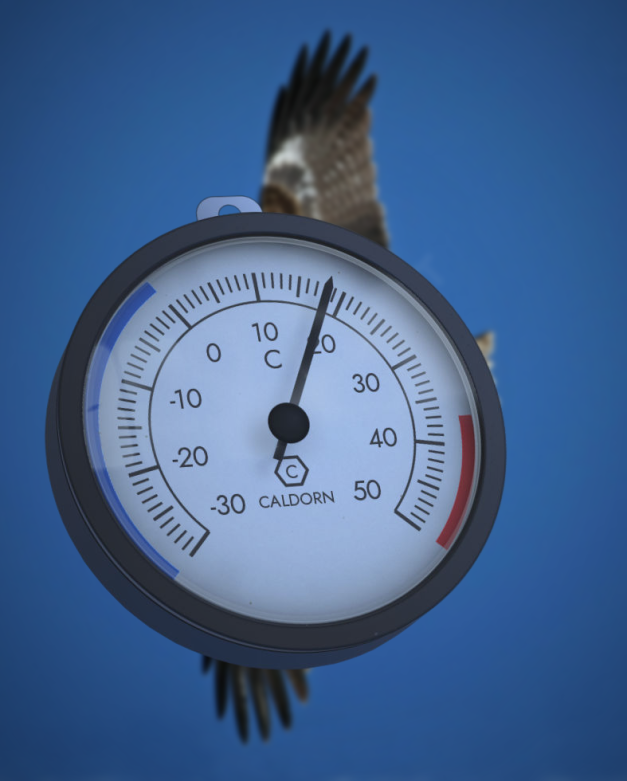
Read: 18°C
